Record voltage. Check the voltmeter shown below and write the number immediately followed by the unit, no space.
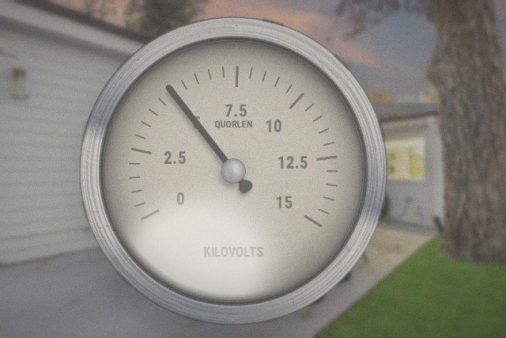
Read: 5kV
